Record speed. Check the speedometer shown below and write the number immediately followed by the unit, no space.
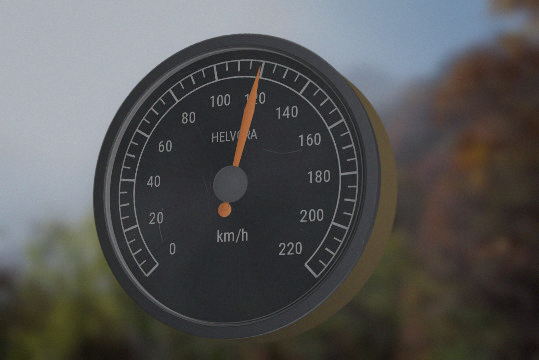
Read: 120km/h
